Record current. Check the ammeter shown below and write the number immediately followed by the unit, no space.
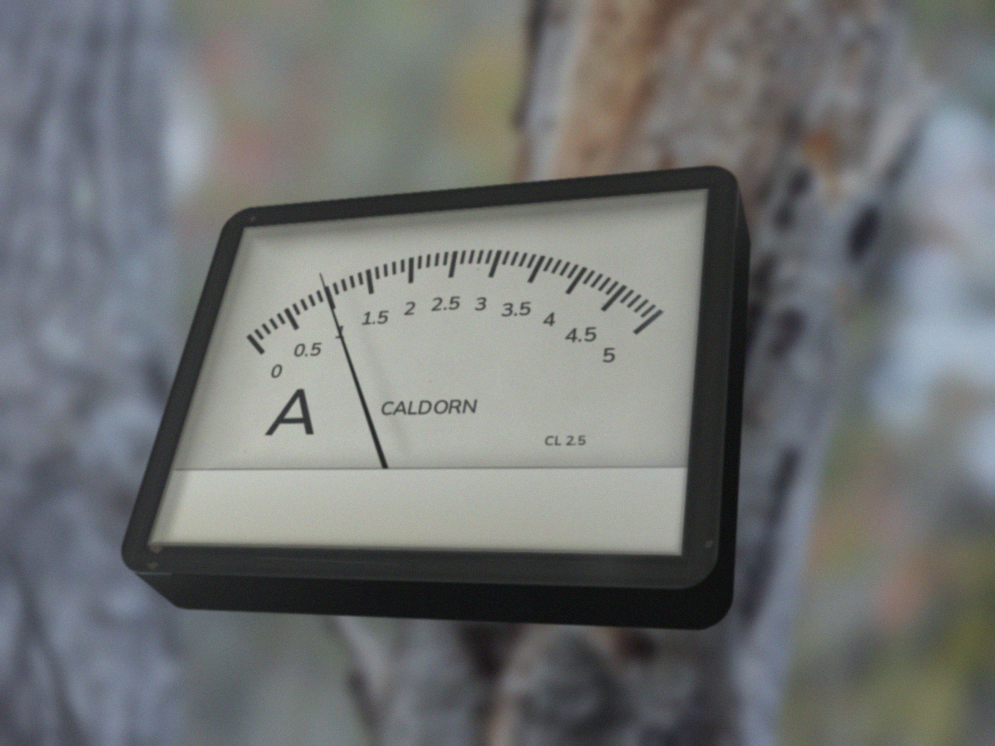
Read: 1A
